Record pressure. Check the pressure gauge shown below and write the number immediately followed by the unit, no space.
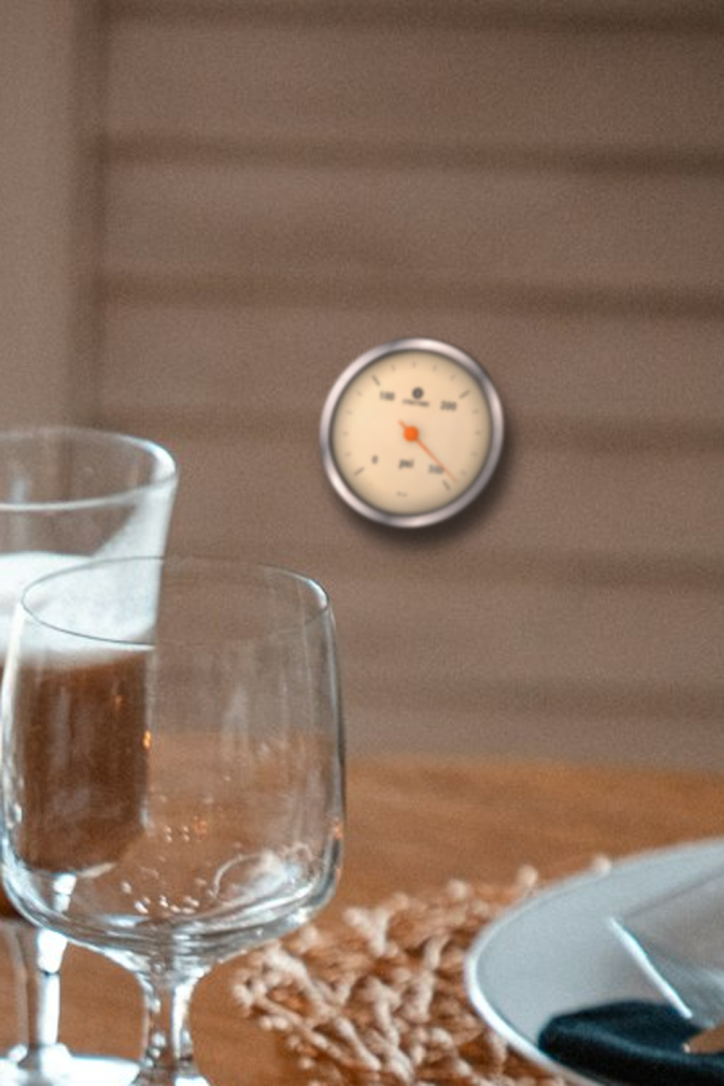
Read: 290psi
